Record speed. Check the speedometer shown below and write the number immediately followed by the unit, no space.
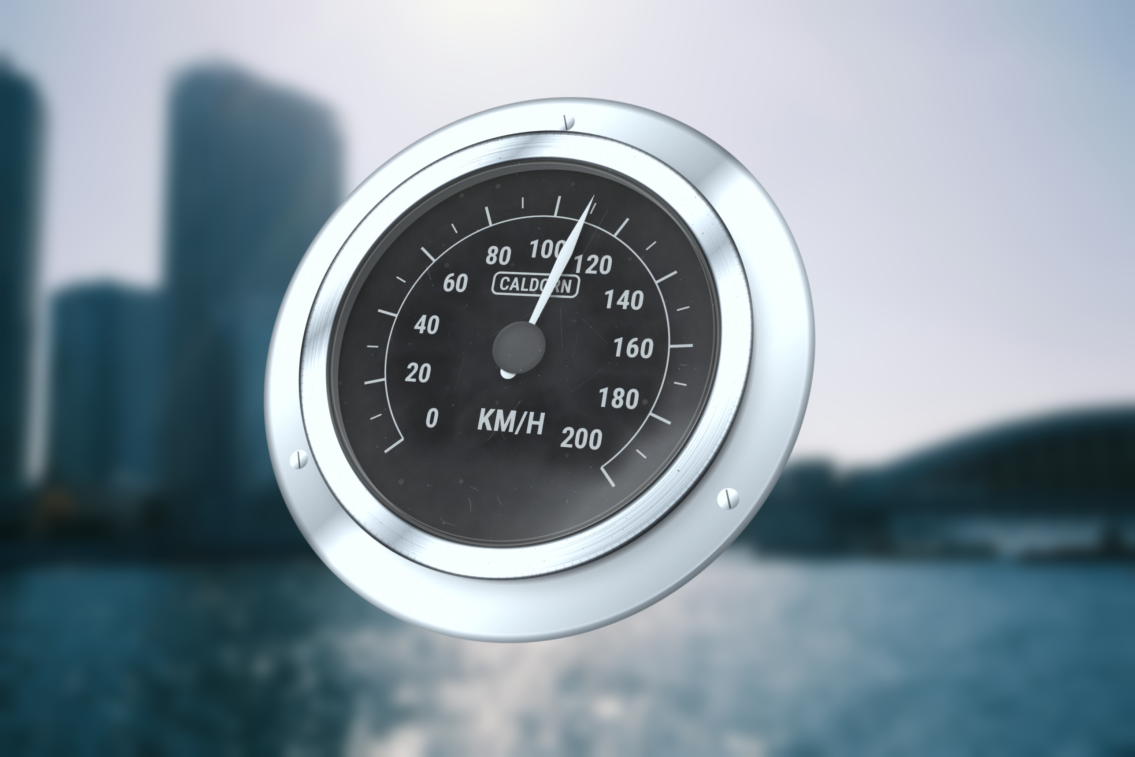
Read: 110km/h
